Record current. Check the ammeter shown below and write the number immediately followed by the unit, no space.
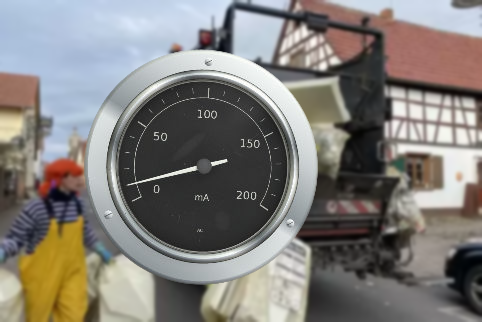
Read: 10mA
